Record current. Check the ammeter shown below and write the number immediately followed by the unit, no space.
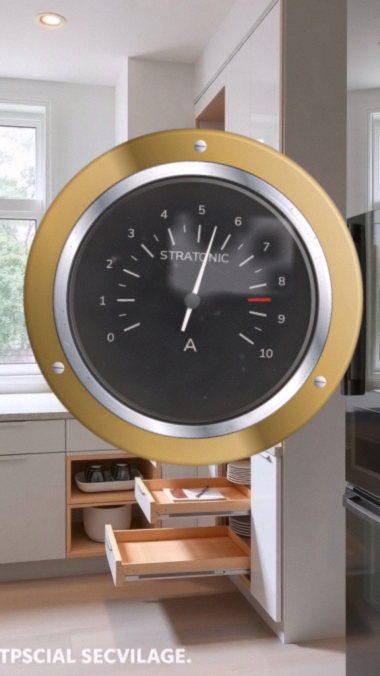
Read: 5.5A
